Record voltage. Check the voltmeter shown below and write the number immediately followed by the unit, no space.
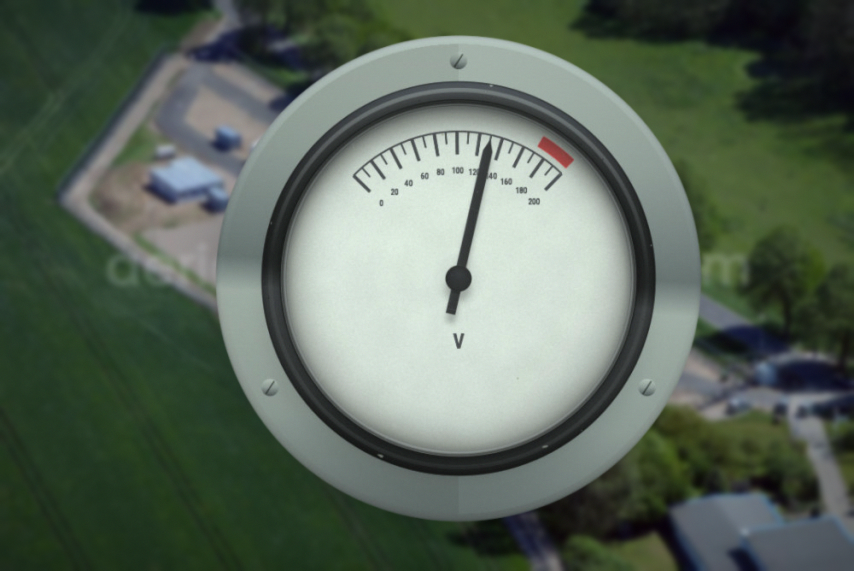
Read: 130V
